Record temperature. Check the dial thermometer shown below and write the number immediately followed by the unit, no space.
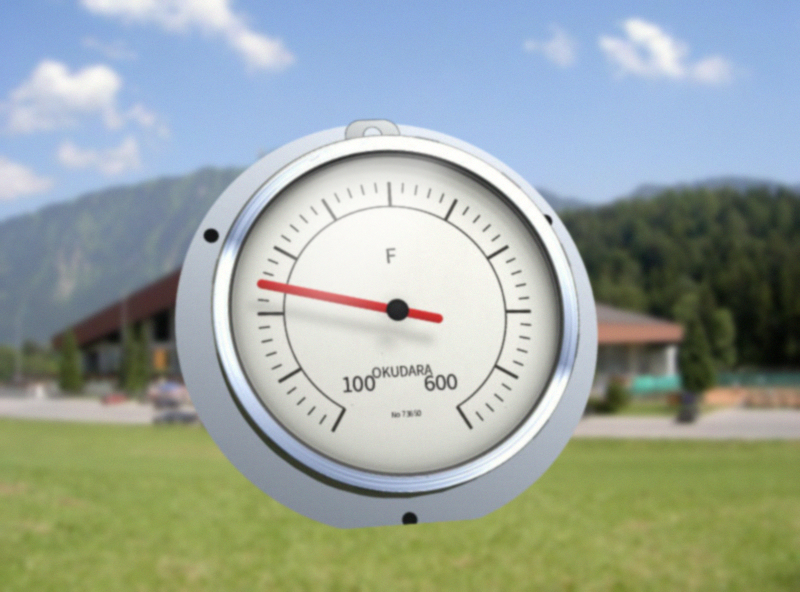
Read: 220°F
